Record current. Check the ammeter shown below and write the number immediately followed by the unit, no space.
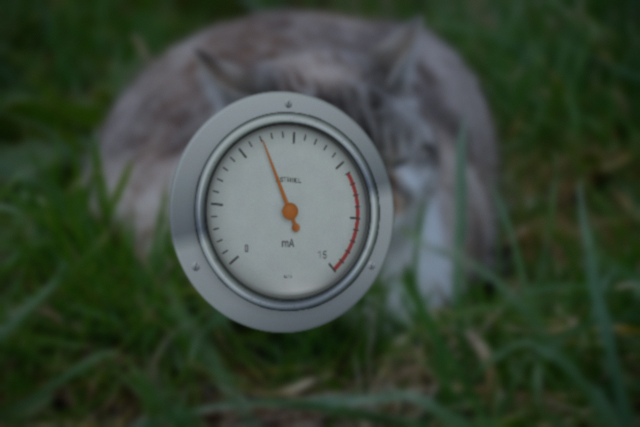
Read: 6mA
